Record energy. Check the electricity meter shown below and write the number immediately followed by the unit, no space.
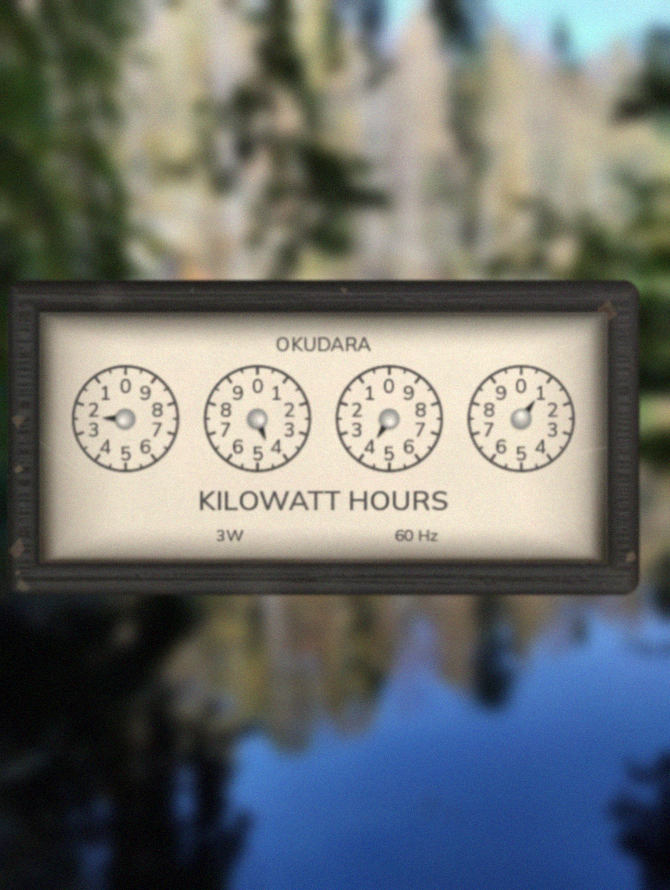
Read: 2441kWh
